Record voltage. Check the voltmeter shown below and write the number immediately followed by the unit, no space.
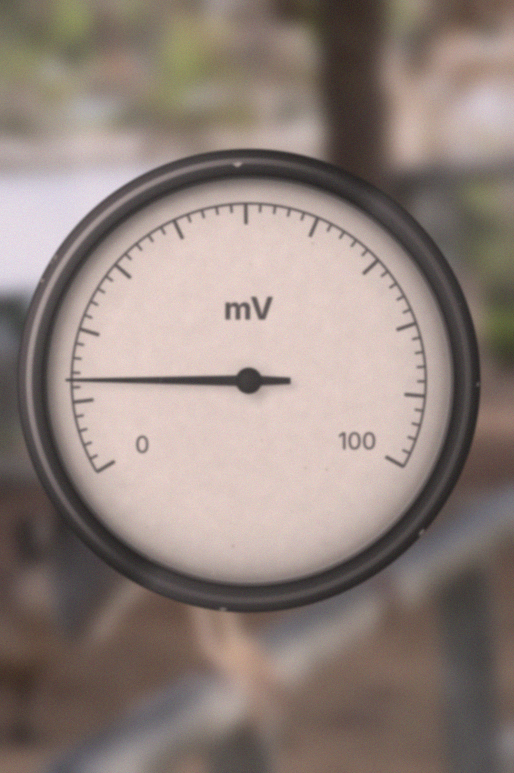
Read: 13mV
